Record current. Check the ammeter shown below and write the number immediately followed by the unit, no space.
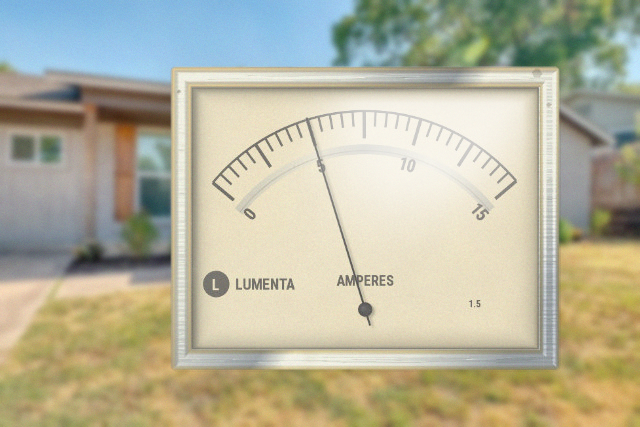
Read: 5A
